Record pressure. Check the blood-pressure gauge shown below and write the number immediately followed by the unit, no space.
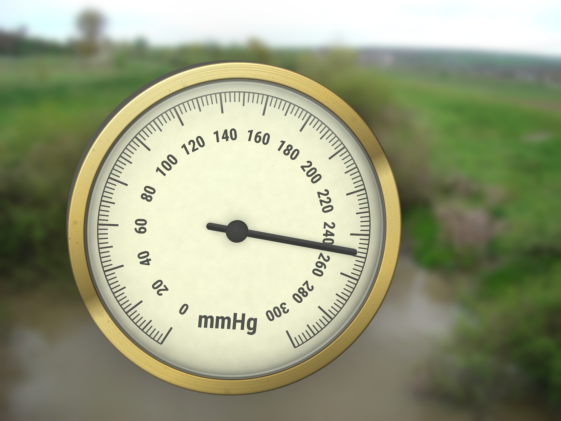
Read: 248mmHg
